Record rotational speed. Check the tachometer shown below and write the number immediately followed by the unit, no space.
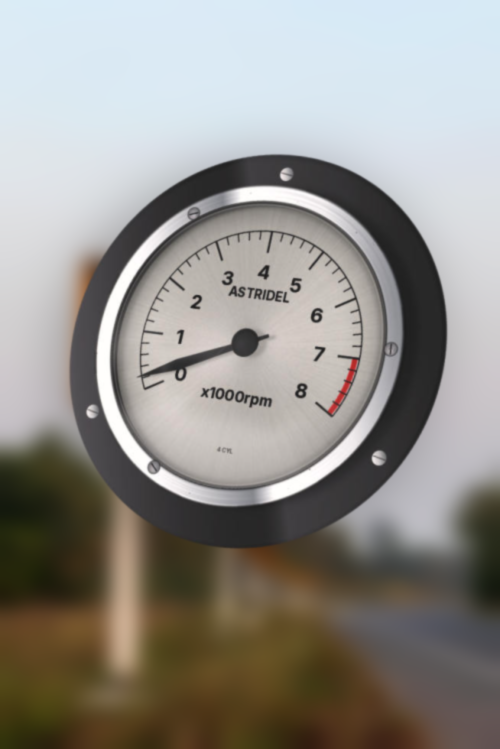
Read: 200rpm
